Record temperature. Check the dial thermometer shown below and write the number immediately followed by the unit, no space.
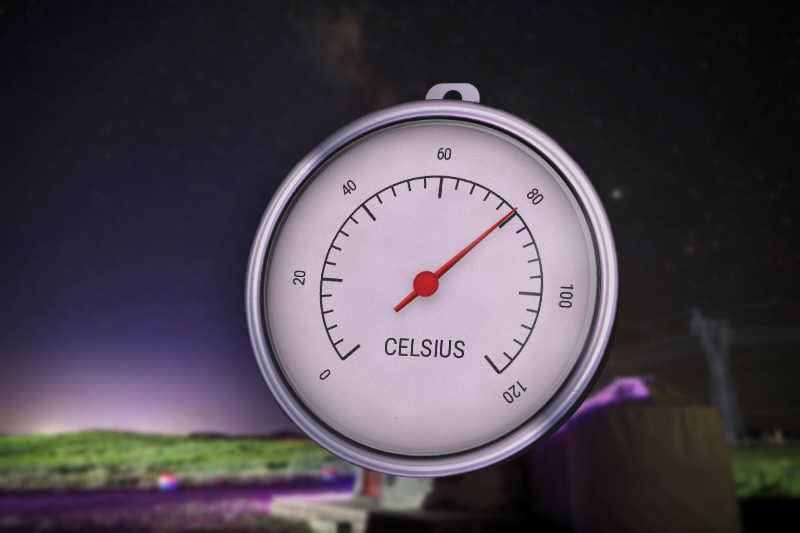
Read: 80°C
